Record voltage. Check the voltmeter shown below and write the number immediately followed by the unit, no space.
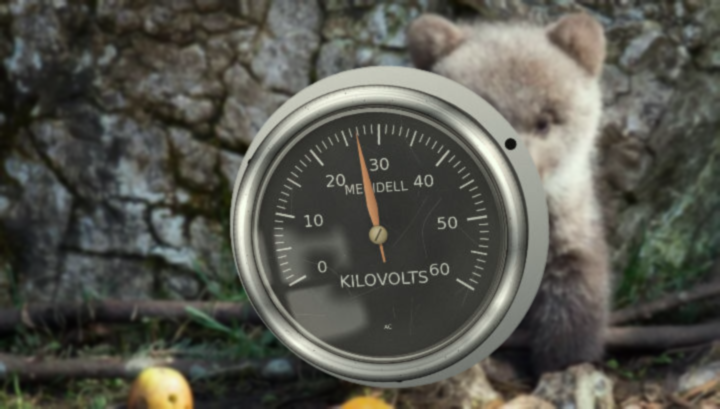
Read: 27kV
